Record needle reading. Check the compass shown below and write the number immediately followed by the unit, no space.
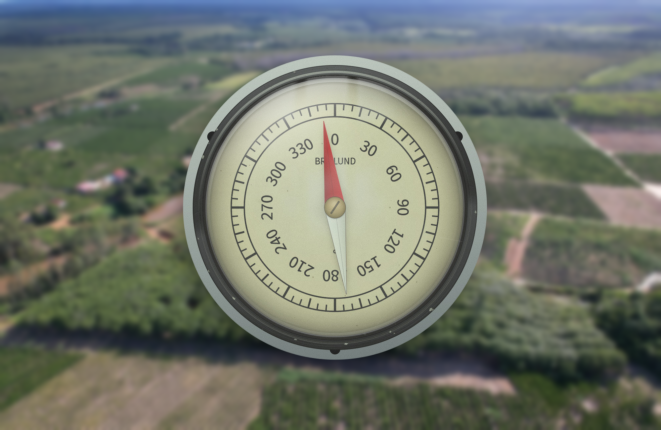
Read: 352.5°
